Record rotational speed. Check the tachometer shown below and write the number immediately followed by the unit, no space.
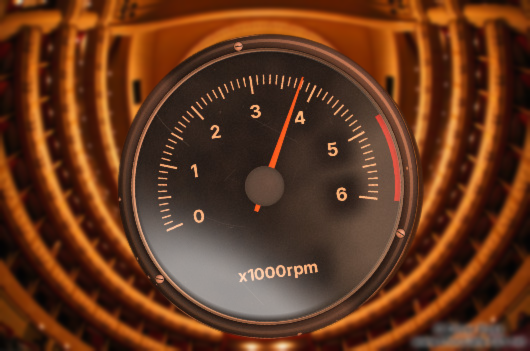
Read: 3800rpm
